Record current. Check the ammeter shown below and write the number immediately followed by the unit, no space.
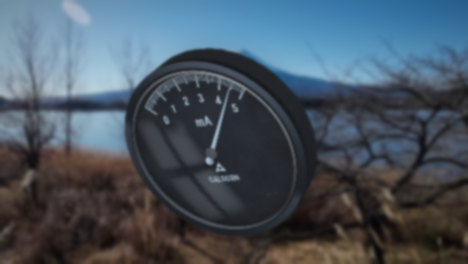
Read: 4.5mA
